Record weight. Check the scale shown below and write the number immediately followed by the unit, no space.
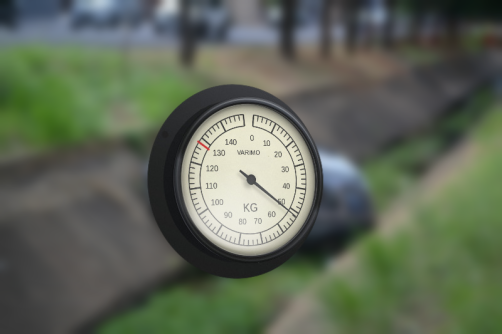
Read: 52kg
